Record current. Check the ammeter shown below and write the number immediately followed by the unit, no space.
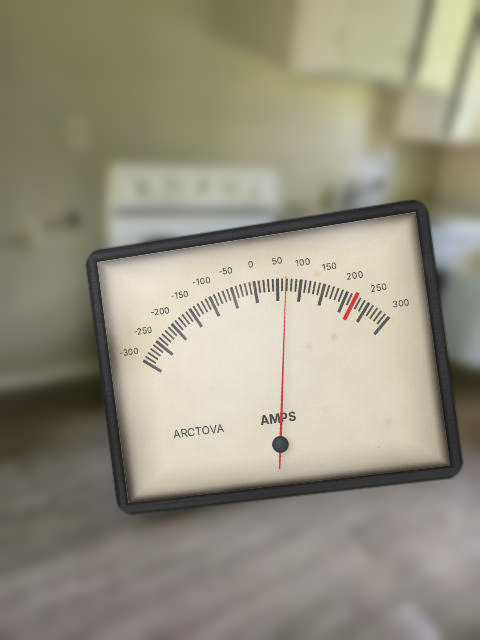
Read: 70A
